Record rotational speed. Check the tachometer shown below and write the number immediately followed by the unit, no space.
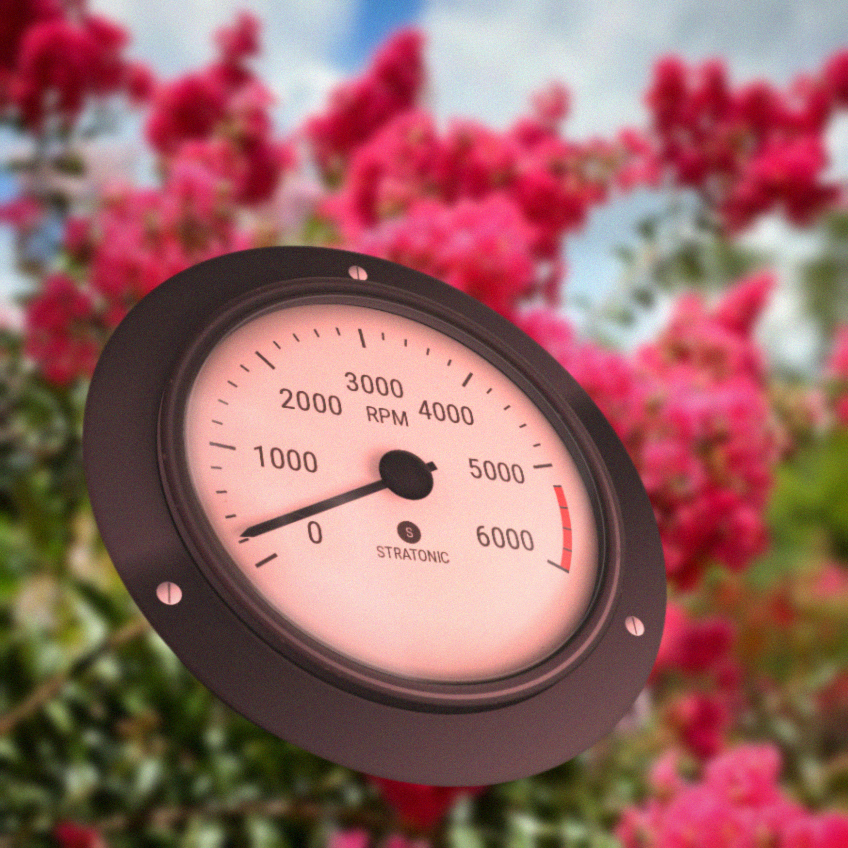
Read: 200rpm
